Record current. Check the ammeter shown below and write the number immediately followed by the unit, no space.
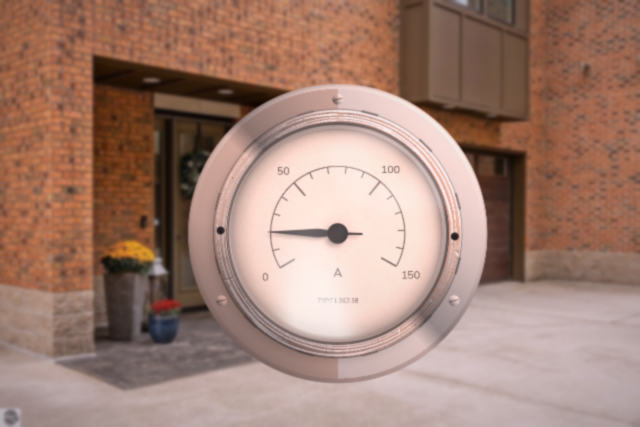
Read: 20A
